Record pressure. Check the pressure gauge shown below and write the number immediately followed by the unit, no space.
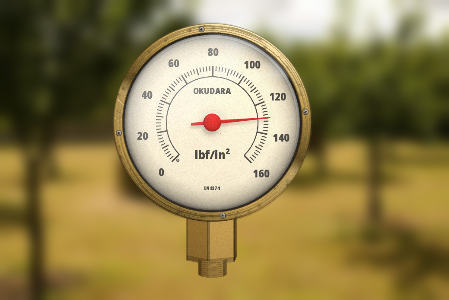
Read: 130psi
